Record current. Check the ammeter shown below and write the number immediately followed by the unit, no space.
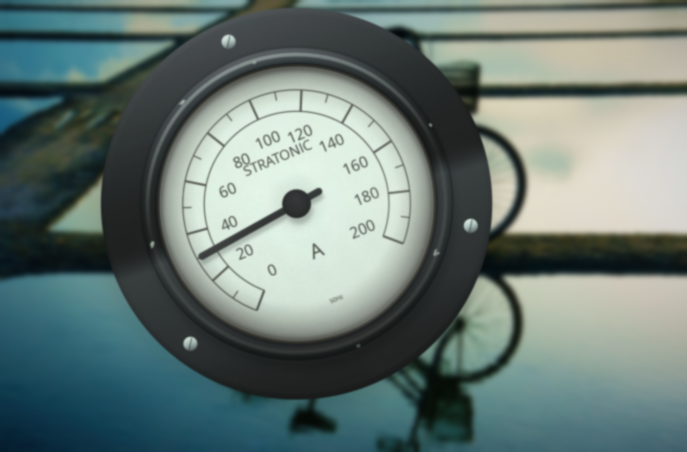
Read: 30A
